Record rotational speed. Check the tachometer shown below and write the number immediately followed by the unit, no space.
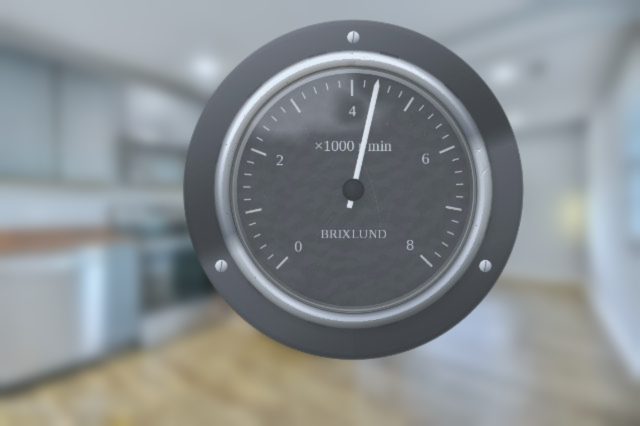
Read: 4400rpm
